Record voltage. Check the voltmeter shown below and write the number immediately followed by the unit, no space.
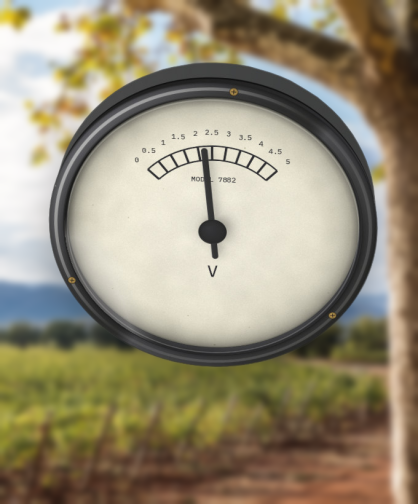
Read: 2.25V
